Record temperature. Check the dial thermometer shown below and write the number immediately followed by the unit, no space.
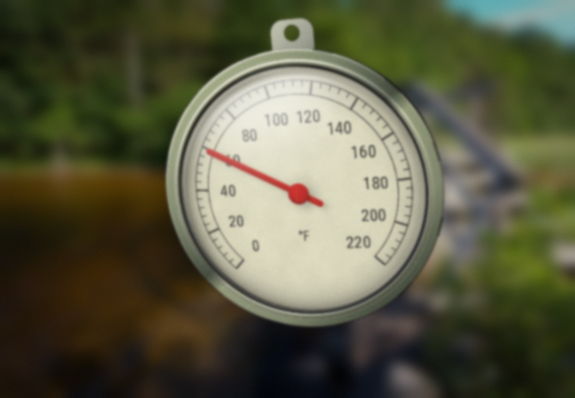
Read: 60°F
